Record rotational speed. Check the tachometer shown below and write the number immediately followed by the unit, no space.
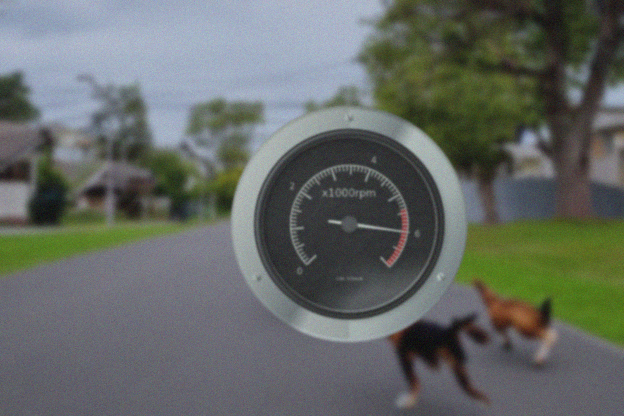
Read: 6000rpm
